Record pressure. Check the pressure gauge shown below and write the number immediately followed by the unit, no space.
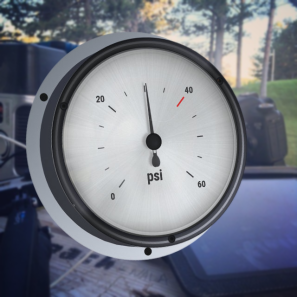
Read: 30psi
